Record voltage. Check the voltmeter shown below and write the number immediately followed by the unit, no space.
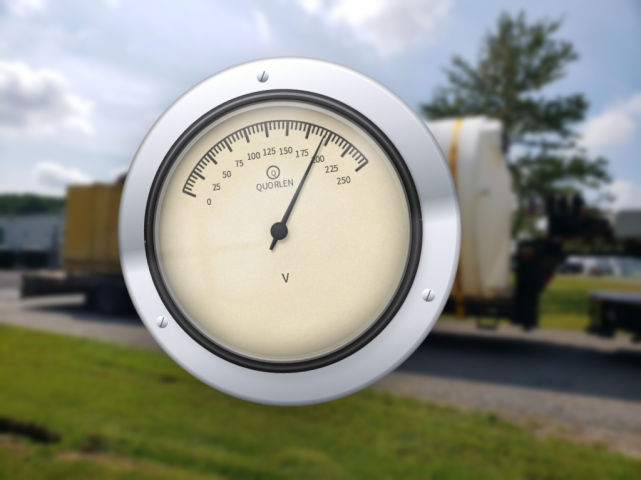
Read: 195V
